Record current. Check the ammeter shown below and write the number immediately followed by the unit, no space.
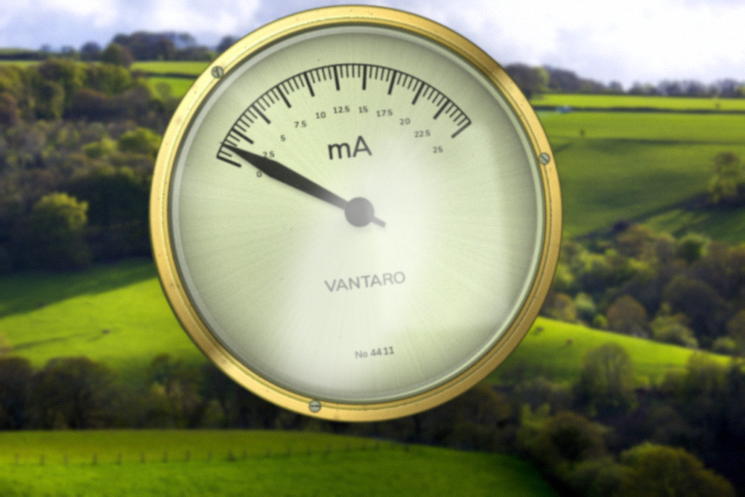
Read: 1mA
